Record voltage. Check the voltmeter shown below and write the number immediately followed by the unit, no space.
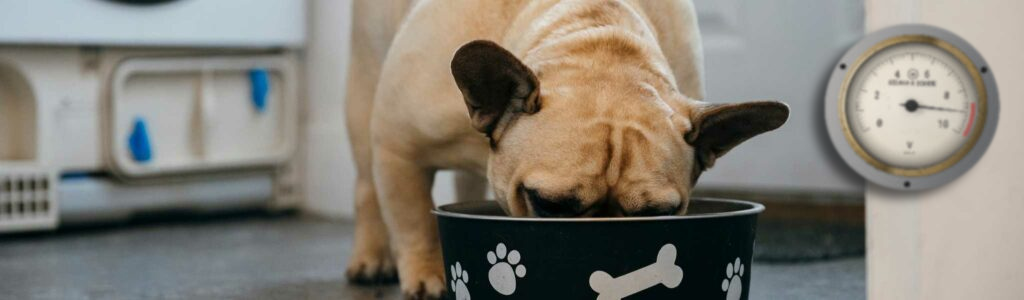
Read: 9V
